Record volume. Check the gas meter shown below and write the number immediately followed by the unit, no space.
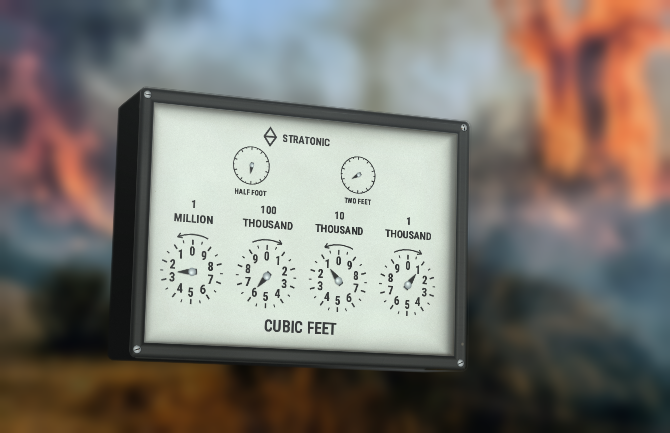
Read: 261100ft³
